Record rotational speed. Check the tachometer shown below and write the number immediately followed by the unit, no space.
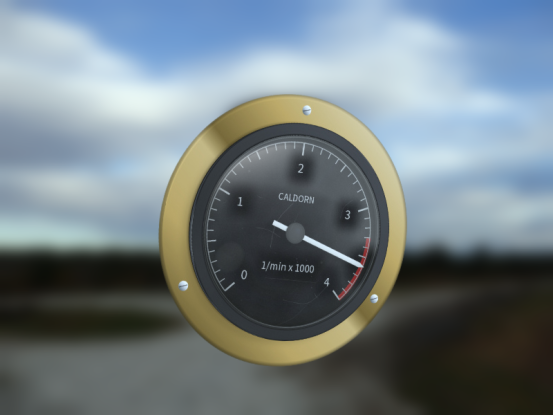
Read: 3600rpm
